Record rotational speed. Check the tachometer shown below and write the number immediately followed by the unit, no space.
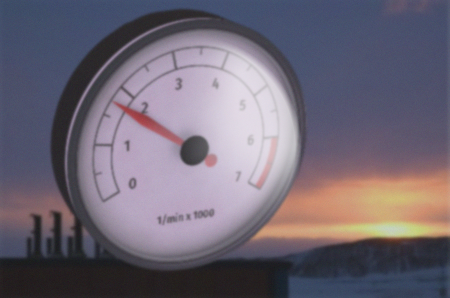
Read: 1750rpm
